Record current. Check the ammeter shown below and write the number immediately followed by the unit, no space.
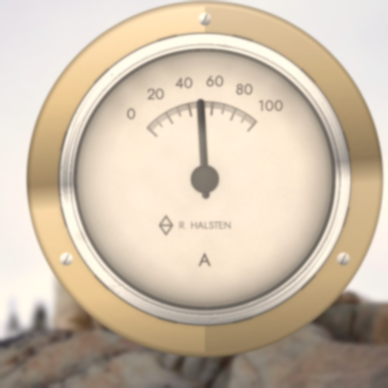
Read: 50A
